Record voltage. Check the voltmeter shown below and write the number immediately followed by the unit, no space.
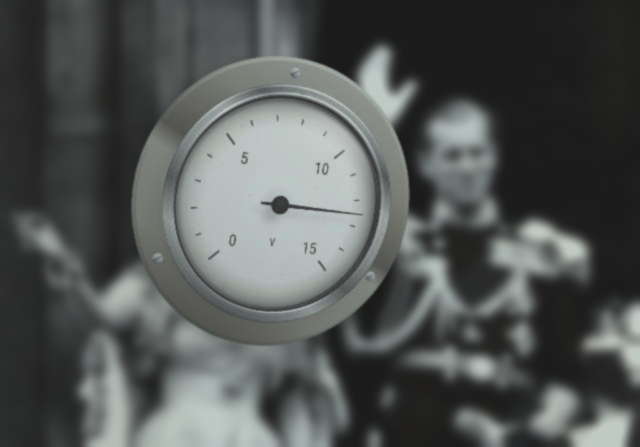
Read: 12.5V
